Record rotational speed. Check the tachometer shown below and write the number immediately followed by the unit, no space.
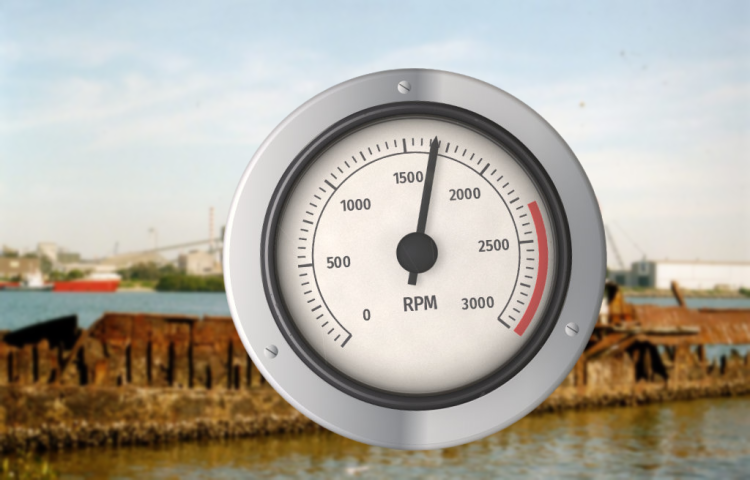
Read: 1675rpm
